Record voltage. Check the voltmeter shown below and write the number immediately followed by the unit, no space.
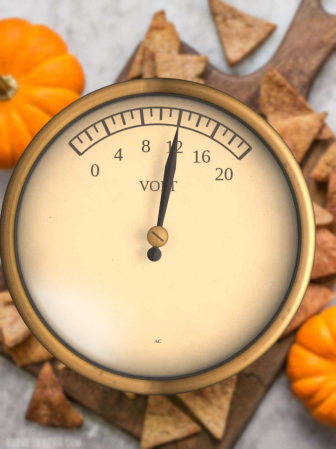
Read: 12V
